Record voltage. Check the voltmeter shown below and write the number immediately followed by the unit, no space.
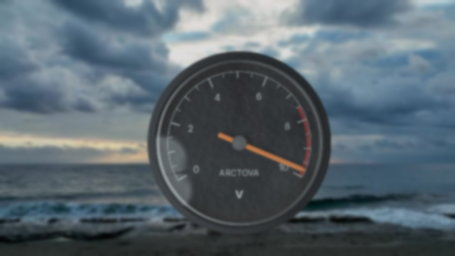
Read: 9.75V
